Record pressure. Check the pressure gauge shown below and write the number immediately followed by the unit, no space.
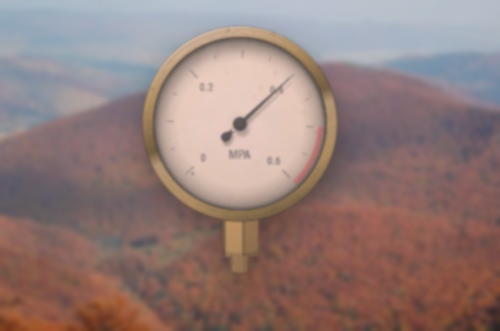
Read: 0.4MPa
